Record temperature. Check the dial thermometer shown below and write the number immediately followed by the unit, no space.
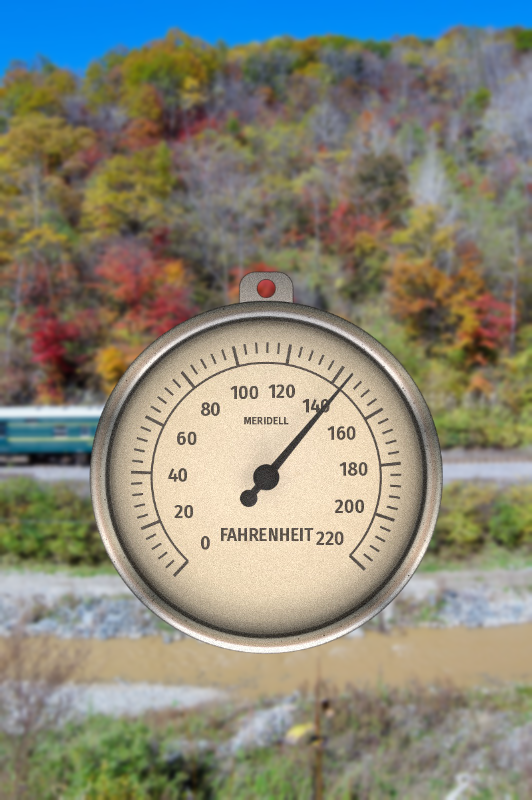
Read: 144°F
